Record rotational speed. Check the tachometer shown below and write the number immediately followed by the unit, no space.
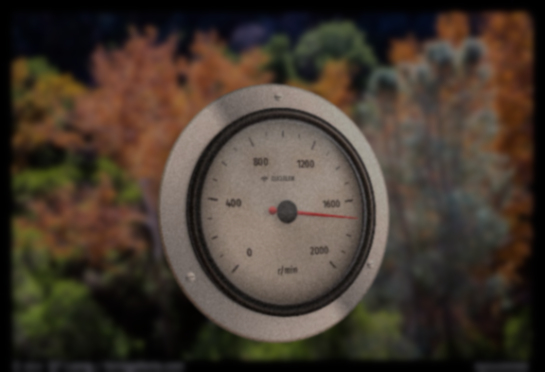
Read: 1700rpm
